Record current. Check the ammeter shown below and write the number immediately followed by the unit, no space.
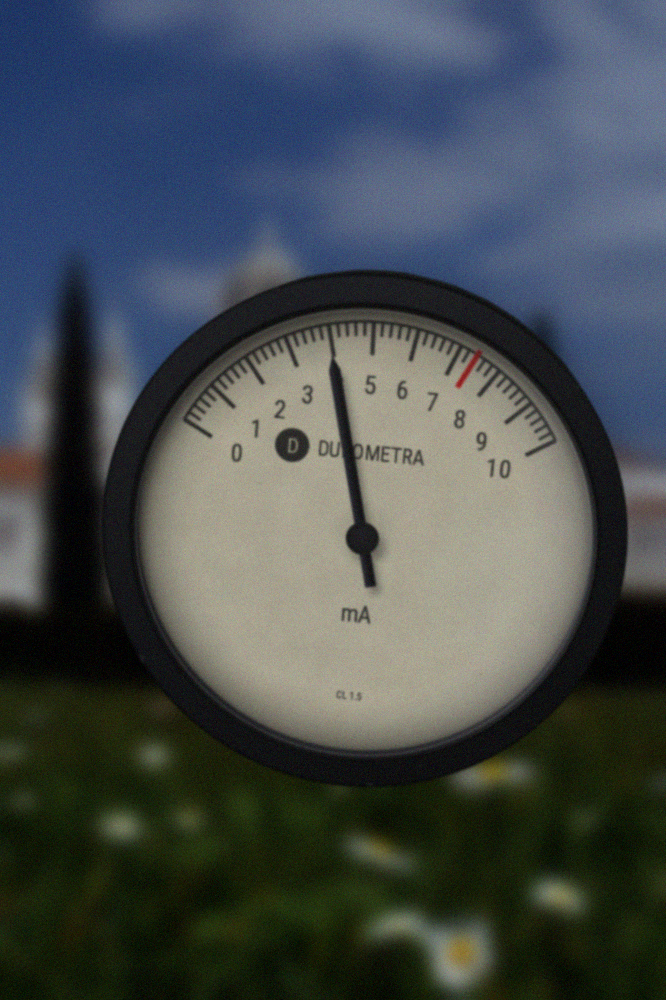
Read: 4mA
